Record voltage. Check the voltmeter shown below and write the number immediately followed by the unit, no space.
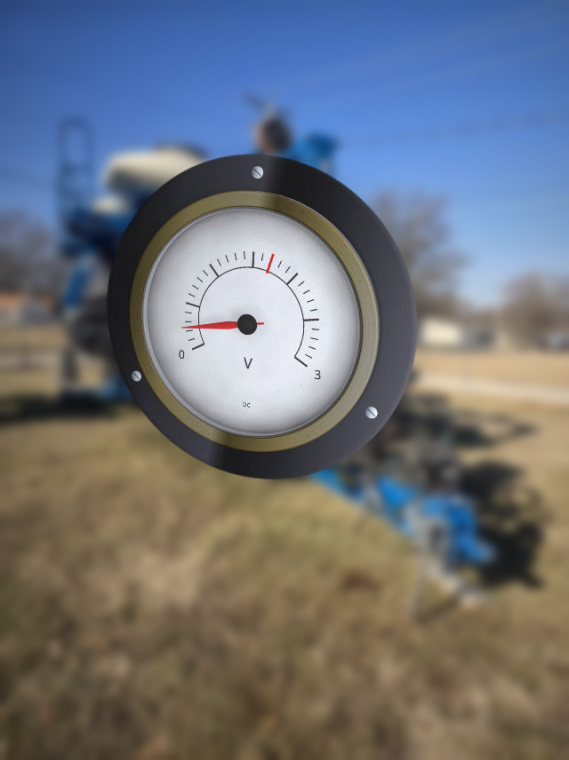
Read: 0.25V
